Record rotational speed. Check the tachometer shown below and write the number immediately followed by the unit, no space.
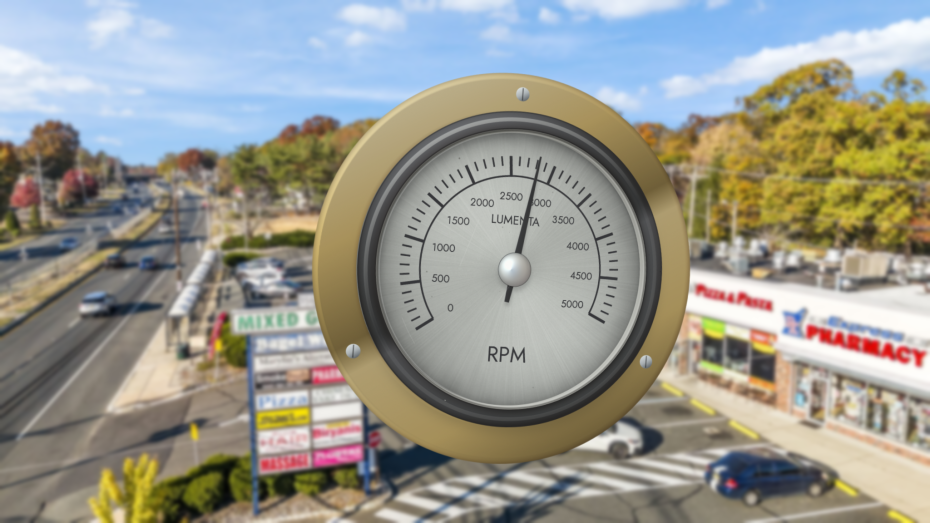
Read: 2800rpm
